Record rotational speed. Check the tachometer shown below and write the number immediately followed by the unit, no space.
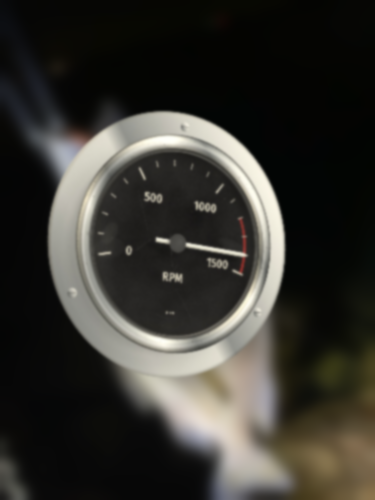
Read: 1400rpm
